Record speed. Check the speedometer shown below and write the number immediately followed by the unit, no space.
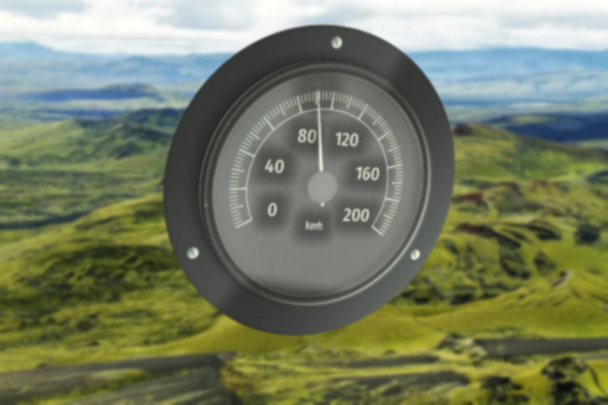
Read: 90km/h
